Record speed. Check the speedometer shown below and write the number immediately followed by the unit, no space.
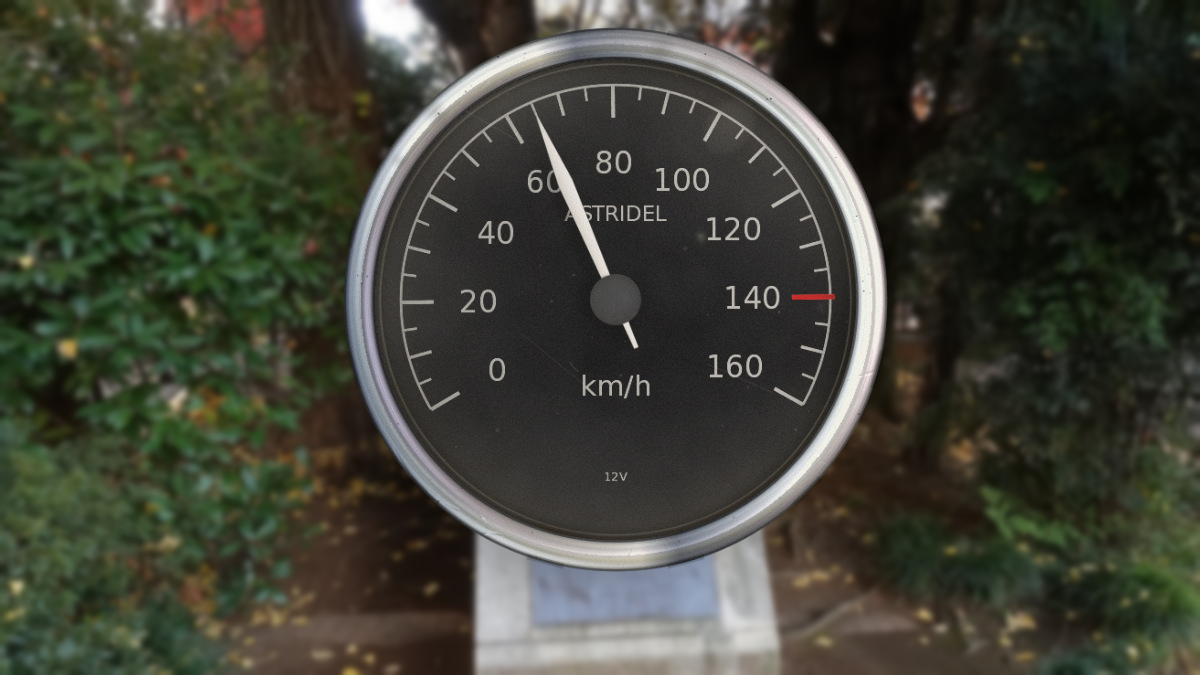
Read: 65km/h
